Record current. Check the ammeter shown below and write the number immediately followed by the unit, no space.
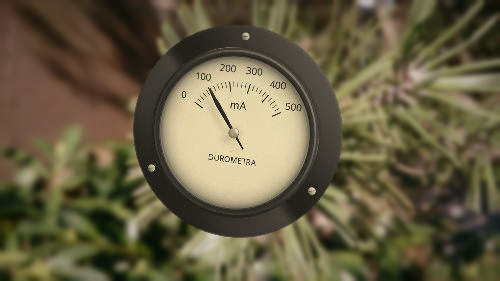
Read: 100mA
